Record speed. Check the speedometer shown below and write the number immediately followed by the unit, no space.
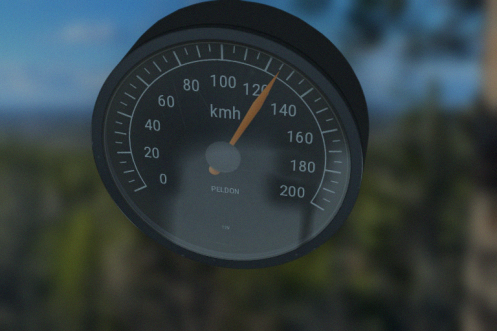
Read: 125km/h
